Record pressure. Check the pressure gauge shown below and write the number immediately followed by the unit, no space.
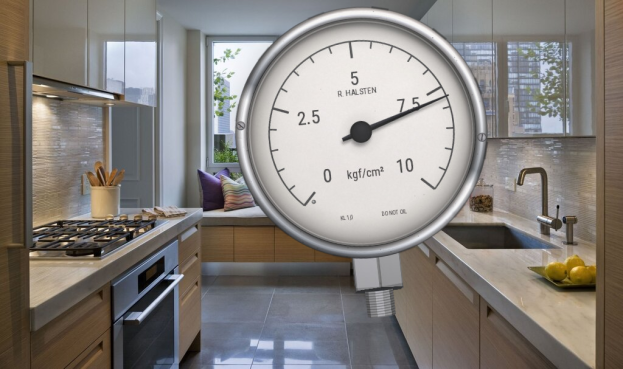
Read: 7.75kg/cm²
